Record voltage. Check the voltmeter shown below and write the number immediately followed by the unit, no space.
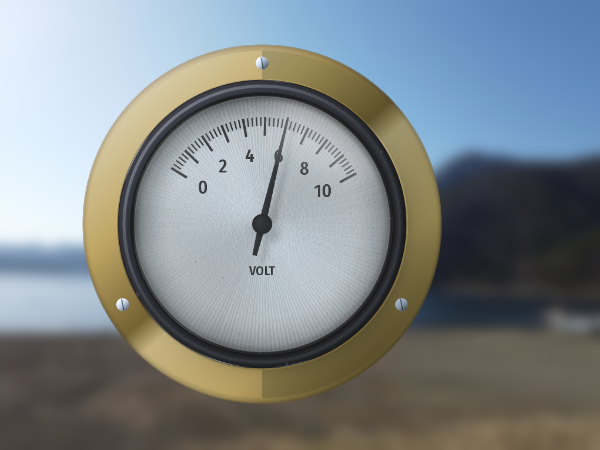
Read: 6V
